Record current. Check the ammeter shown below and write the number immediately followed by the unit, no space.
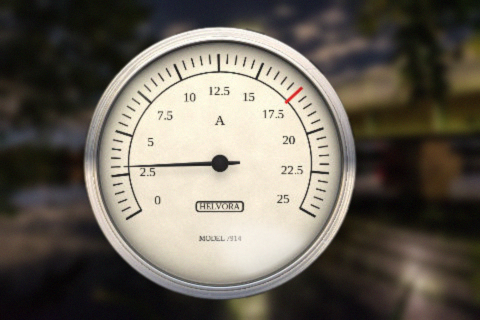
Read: 3A
